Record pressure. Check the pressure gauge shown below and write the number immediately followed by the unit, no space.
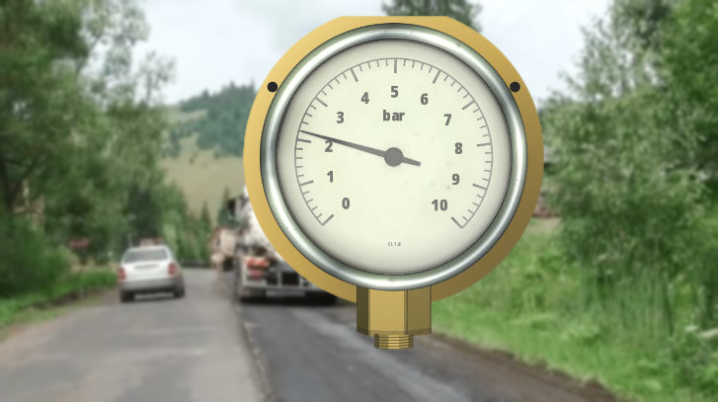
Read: 2.2bar
